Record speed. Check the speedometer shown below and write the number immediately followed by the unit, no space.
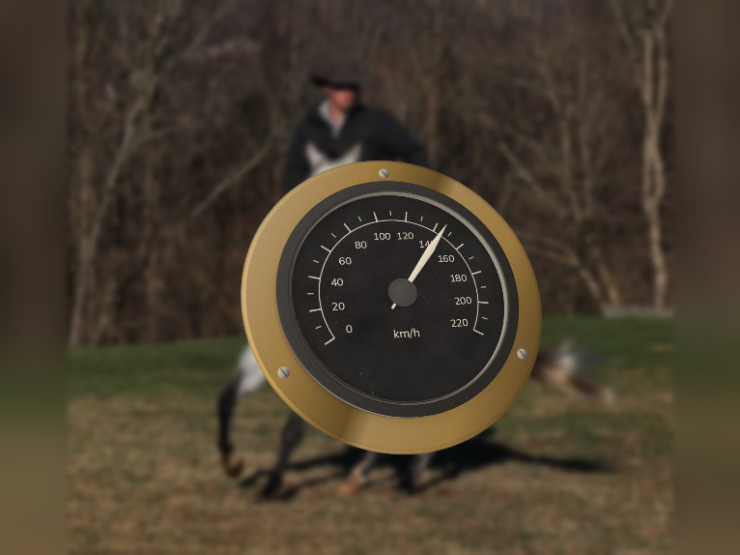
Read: 145km/h
